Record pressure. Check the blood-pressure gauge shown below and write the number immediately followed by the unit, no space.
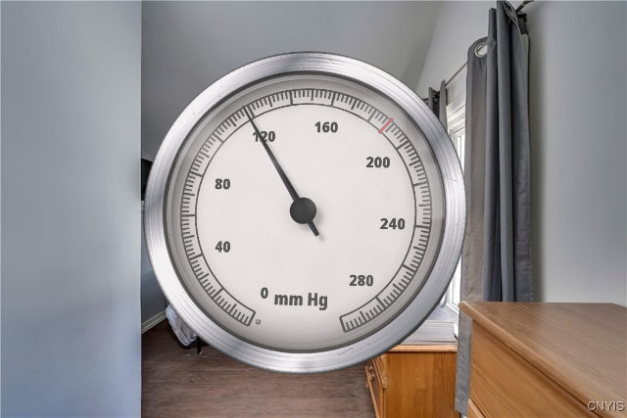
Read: 118mmHg
